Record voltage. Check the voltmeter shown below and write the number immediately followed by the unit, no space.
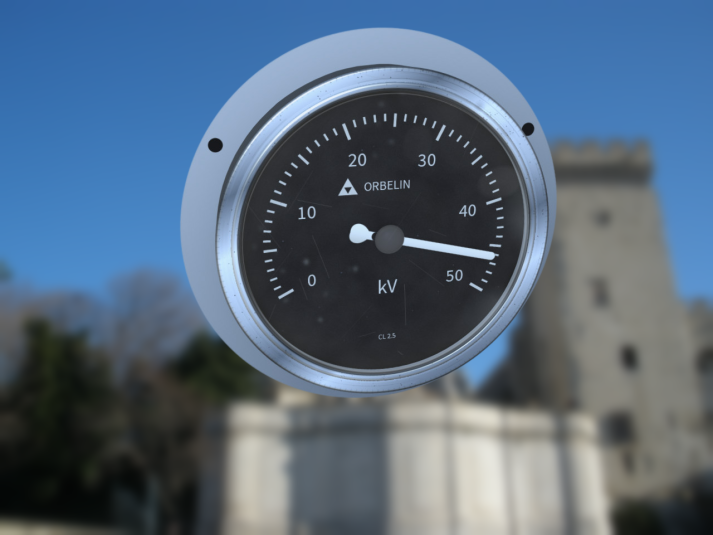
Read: 46kV
